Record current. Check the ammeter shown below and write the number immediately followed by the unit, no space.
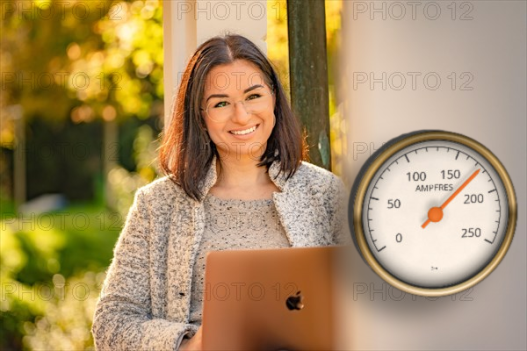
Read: 175A
